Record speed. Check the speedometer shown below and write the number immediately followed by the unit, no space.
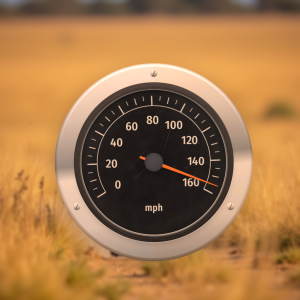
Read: 155mph
